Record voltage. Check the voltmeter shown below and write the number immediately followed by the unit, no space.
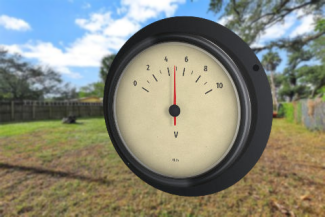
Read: 5V
